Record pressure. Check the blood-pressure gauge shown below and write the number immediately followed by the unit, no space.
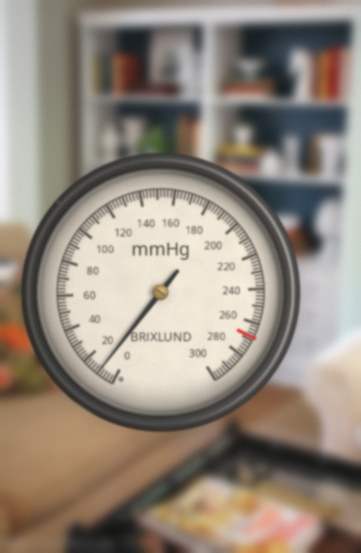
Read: 10mmHg
